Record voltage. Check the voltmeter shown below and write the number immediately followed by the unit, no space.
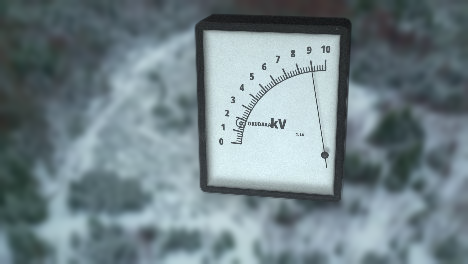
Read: 9kV
